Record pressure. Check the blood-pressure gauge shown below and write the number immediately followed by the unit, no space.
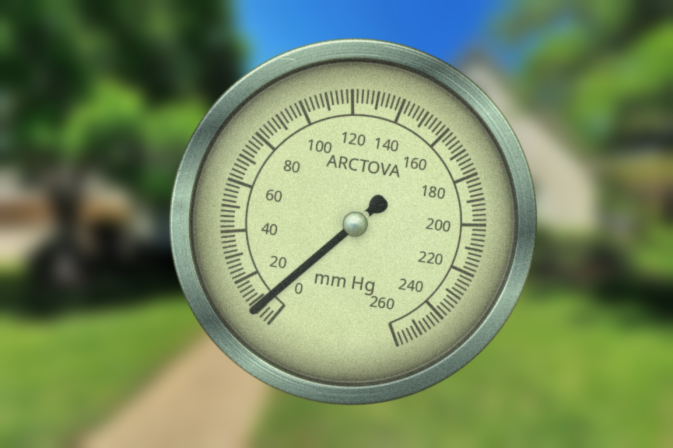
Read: 8mmHg
